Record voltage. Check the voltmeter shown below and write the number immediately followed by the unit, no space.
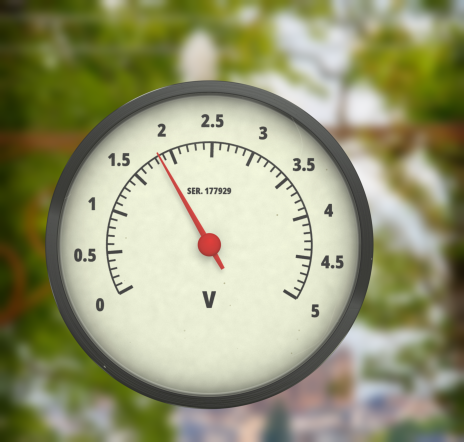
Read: 1.85V
